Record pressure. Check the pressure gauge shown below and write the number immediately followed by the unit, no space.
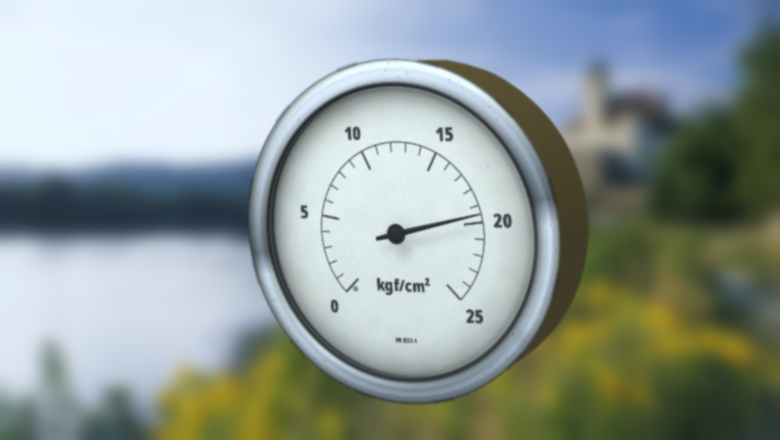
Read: 19.5kg/cm²
